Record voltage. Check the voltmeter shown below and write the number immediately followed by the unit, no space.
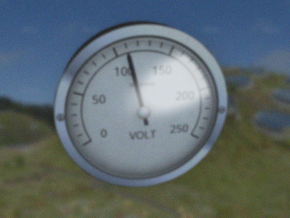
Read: 110V
